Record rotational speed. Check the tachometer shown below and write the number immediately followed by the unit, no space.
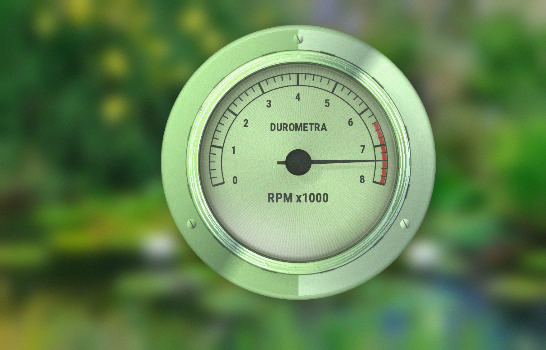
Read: 7400rpm
